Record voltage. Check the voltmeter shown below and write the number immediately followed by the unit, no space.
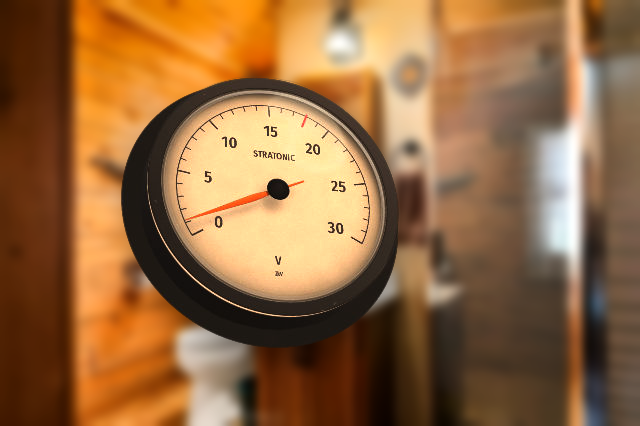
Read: 1V
